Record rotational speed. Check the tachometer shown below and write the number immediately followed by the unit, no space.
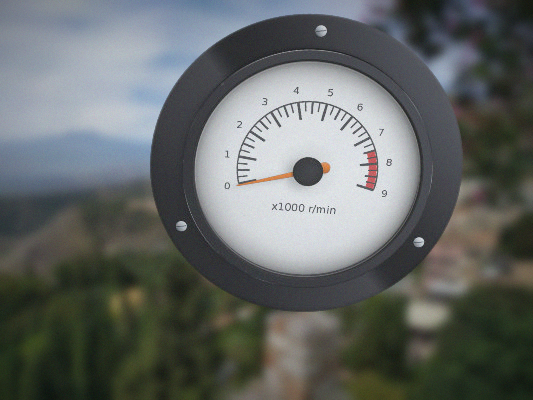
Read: 0rpm
